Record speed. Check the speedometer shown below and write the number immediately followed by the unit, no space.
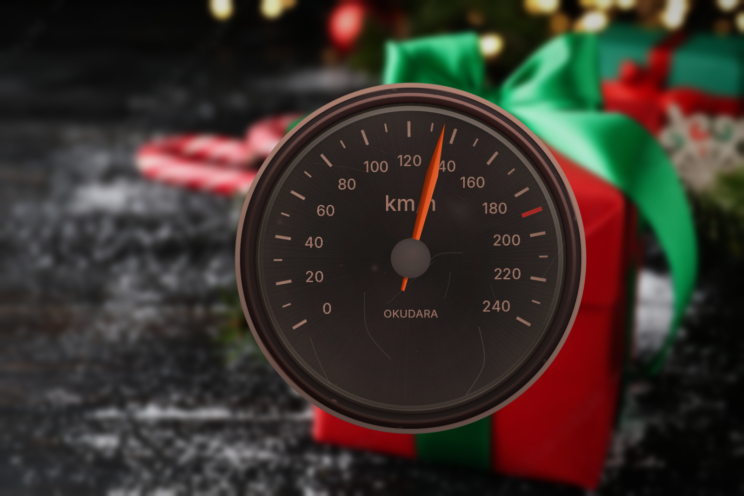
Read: 135km/h
